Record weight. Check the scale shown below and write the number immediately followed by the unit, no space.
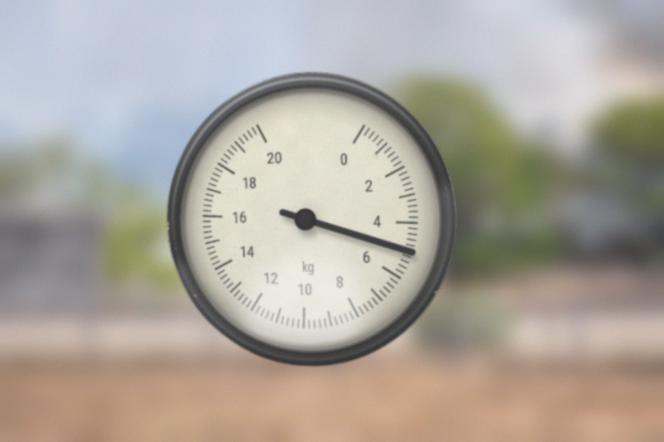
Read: 5kg
